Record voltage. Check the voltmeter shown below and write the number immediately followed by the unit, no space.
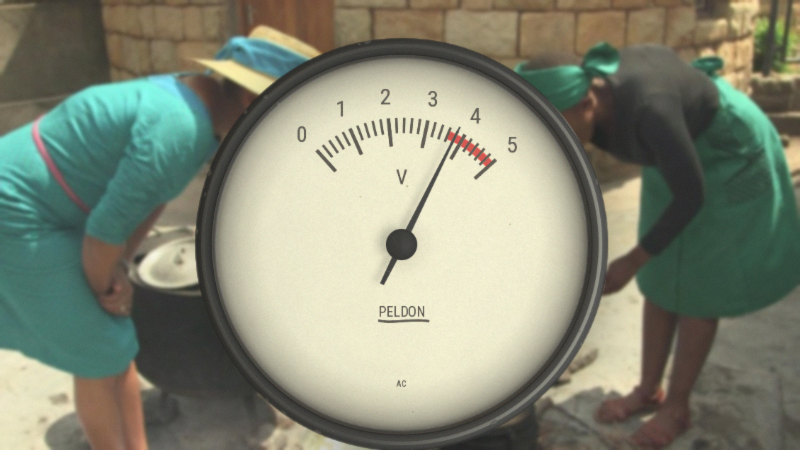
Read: 3.8V
